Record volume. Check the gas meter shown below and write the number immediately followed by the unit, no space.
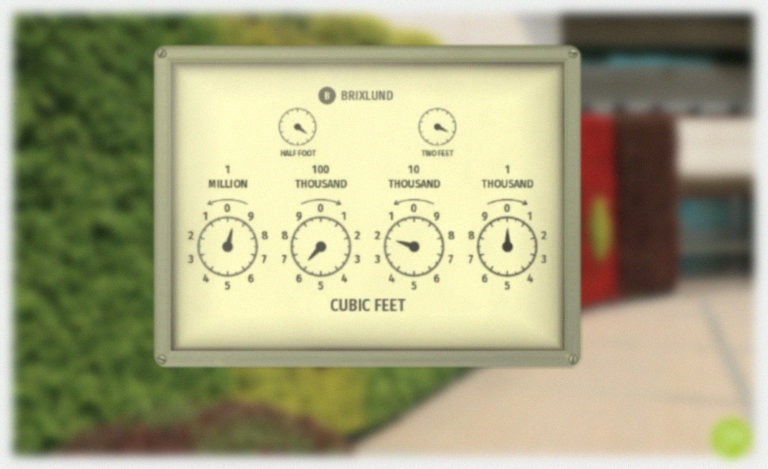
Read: 962000ft³
